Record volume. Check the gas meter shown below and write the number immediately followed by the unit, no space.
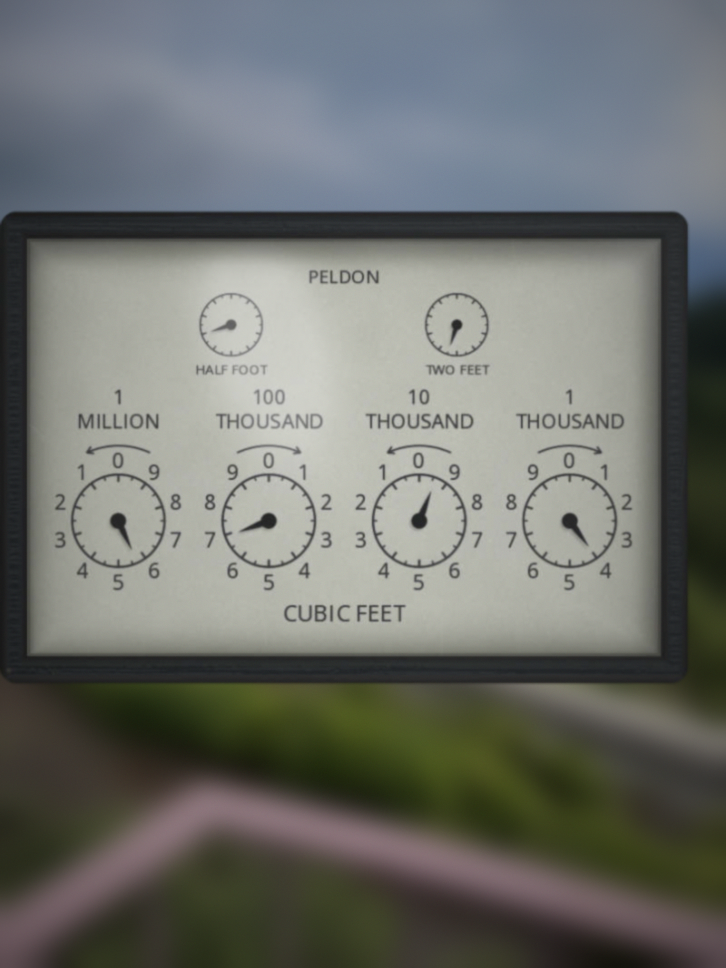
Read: 569400ft³
